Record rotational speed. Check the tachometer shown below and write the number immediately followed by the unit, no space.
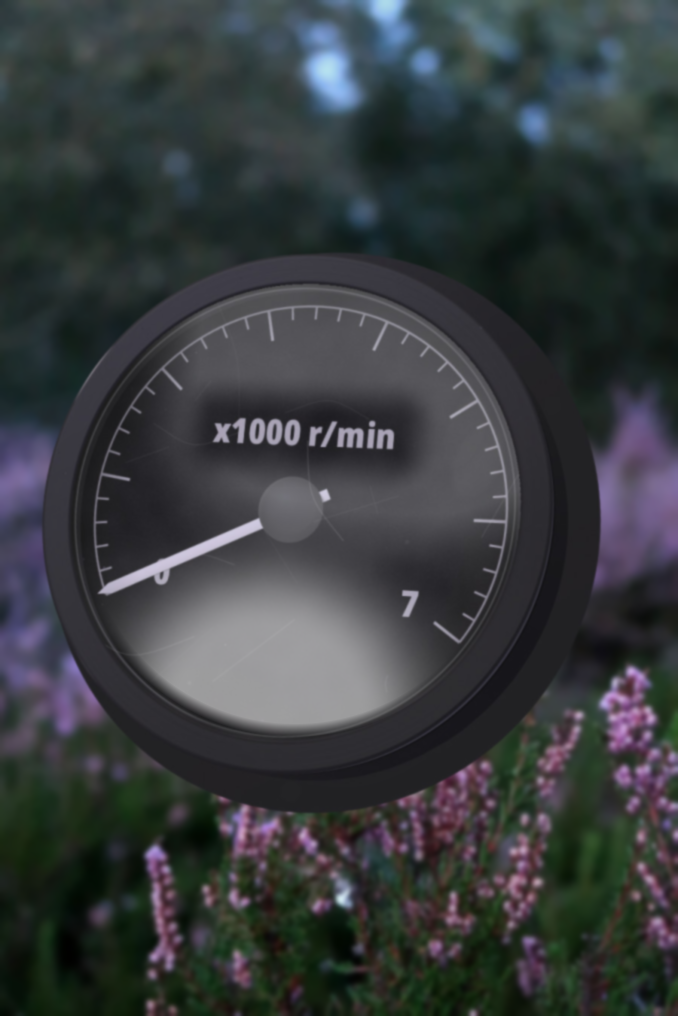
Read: 0rpm
